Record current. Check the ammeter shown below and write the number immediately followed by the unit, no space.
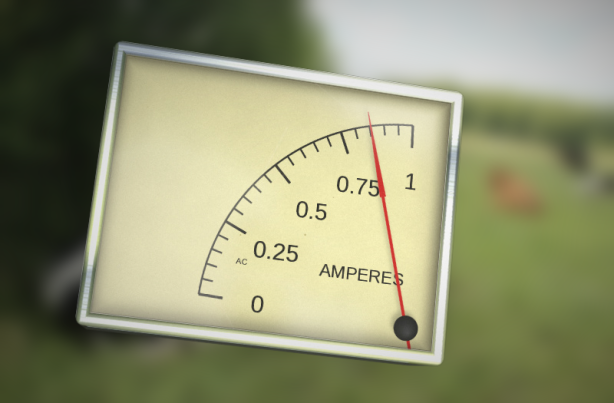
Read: 0.85A
